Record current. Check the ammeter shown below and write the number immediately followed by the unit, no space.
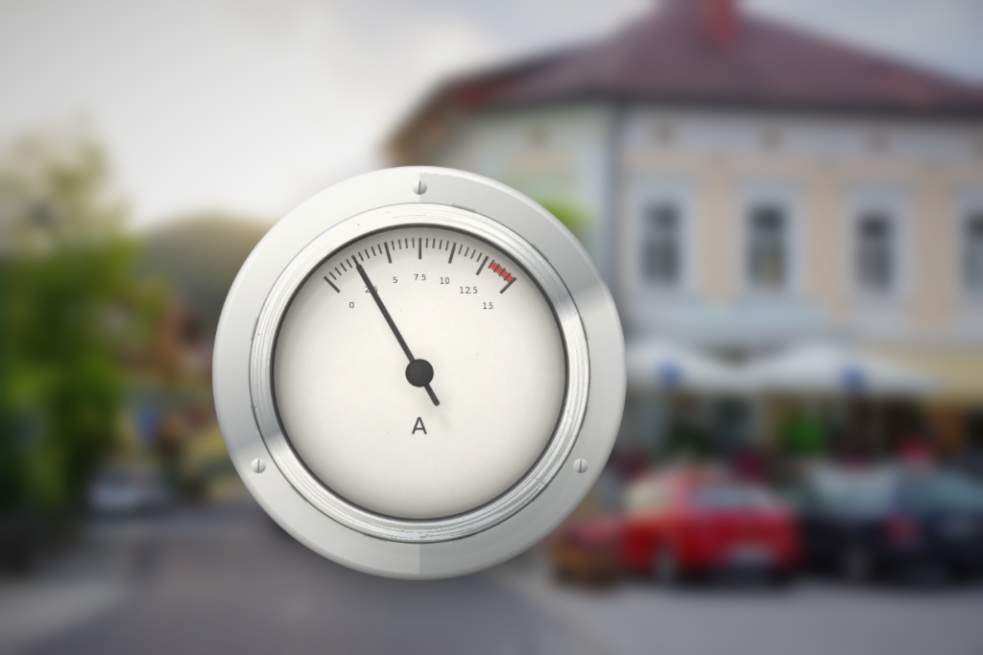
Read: 2.5A
